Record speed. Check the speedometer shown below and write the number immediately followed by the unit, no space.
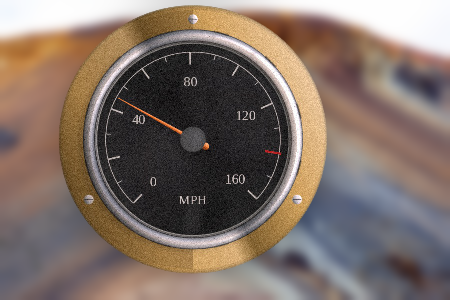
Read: 45mph
